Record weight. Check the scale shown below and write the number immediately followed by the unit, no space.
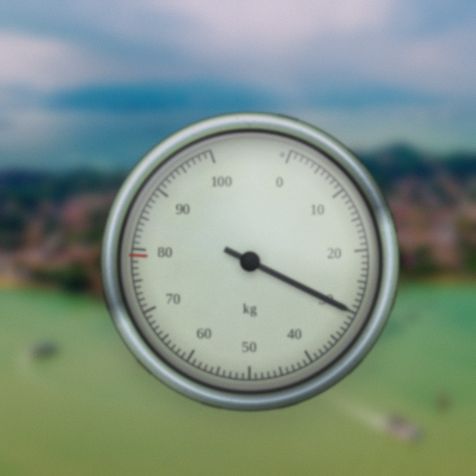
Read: 30kg
